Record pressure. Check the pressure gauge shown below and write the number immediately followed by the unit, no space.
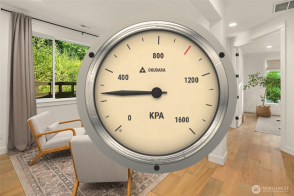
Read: 250kPa
